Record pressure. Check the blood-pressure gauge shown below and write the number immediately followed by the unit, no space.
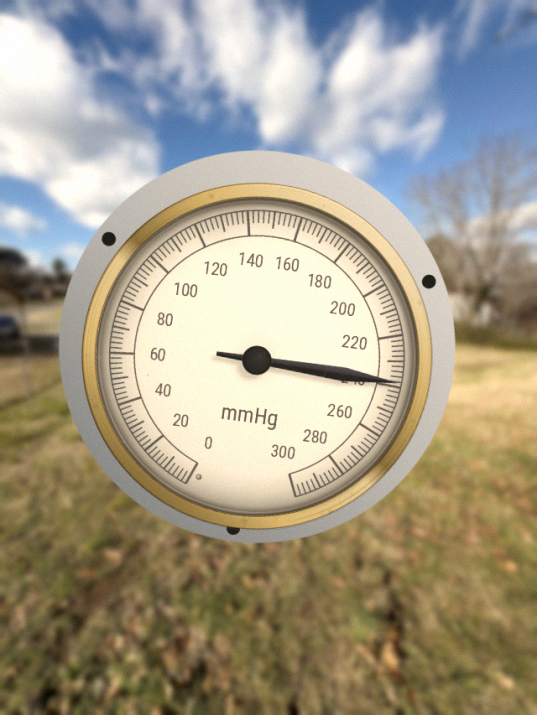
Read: 238mmHg
